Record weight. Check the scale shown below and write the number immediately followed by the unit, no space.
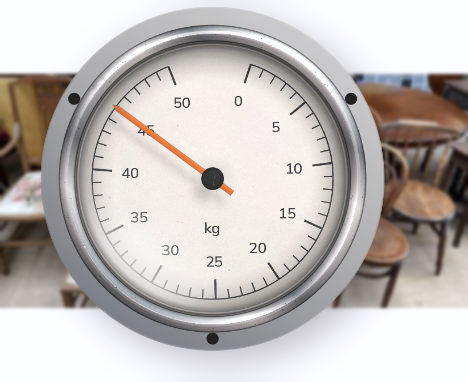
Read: 45kg
